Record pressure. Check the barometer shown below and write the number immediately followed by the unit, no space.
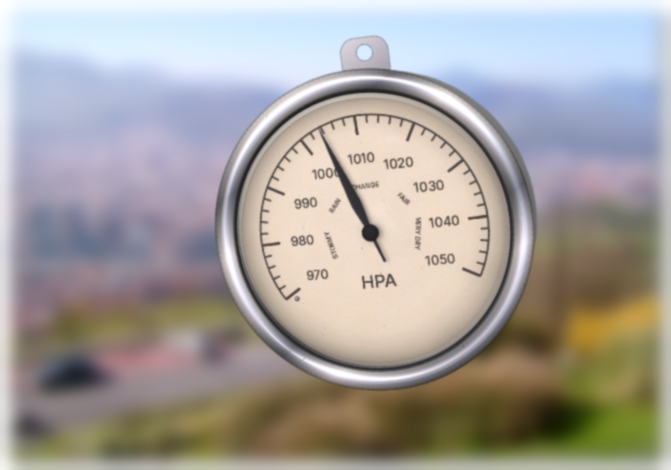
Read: 1004hPa
